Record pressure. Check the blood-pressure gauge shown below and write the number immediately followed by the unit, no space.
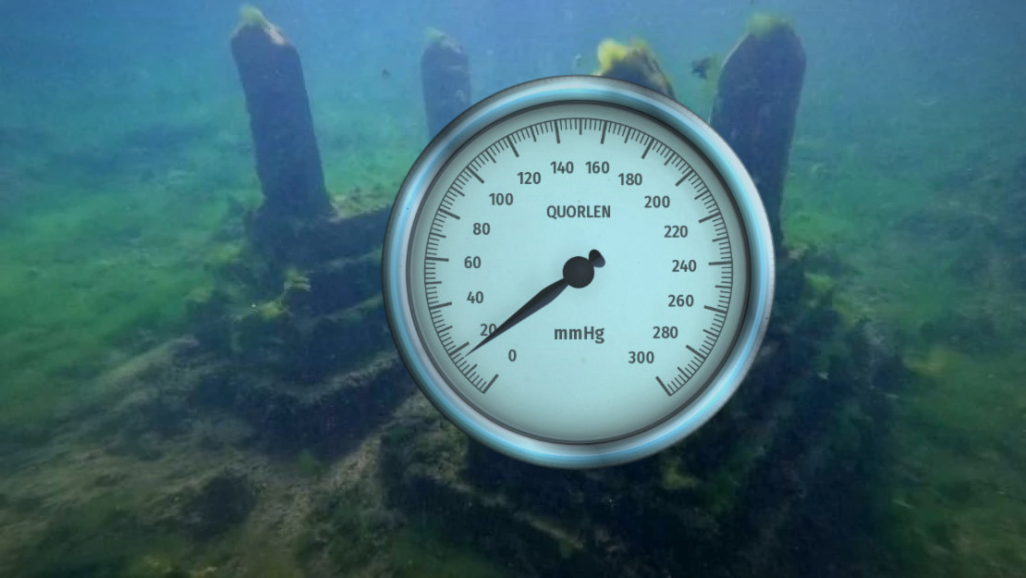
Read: 16mmHg
